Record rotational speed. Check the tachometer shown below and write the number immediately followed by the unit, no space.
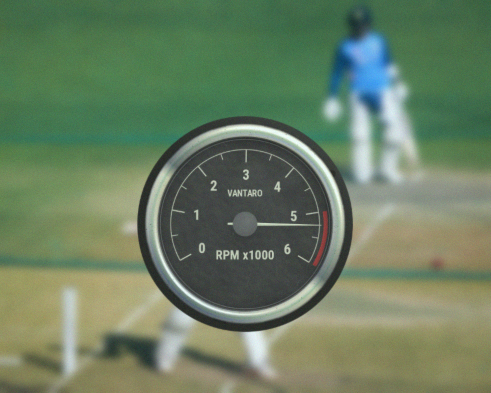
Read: 5250rpm
